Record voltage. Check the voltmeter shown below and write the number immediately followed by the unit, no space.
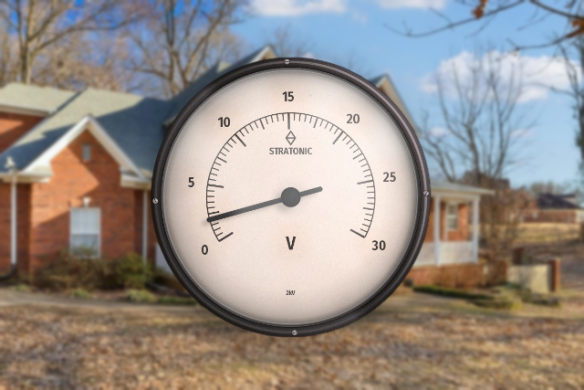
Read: 2V
